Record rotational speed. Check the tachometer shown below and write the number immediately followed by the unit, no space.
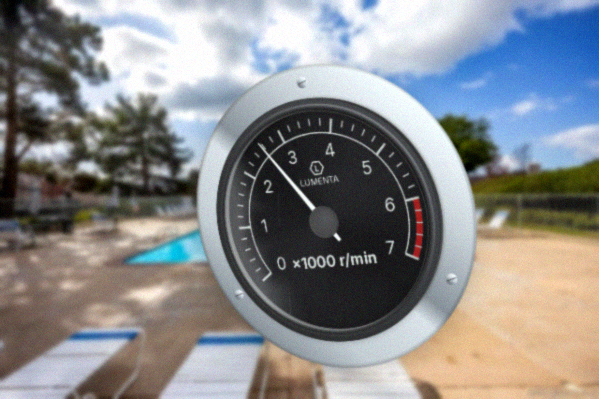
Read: 2600rpm
